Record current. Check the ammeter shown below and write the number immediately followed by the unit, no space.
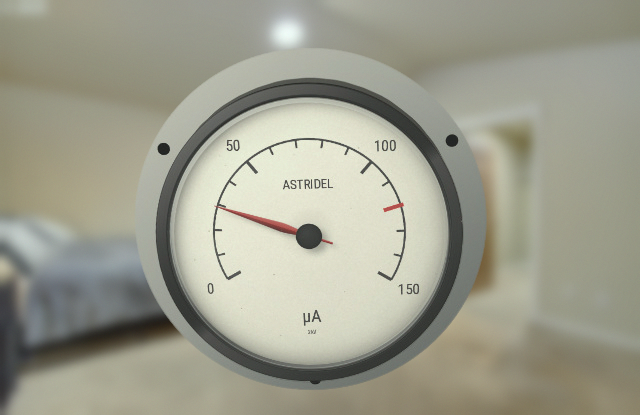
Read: 30µA
